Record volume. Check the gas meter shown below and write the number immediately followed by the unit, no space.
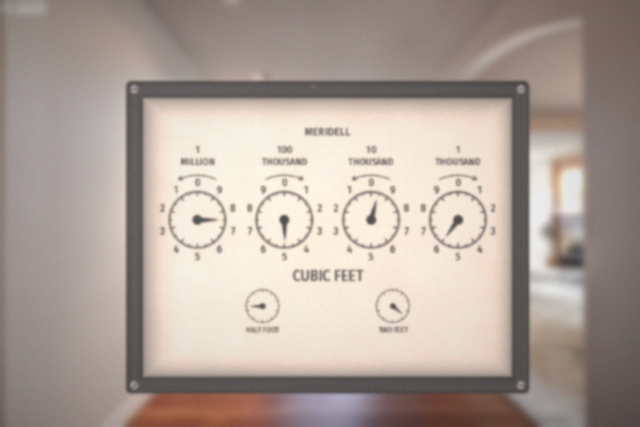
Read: 749600ft³
